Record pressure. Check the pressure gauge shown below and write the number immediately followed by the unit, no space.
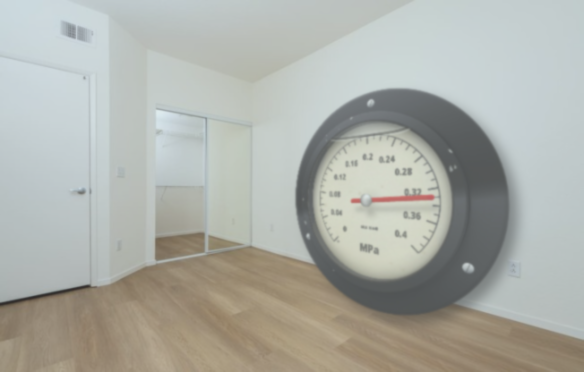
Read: 0.33MPa
